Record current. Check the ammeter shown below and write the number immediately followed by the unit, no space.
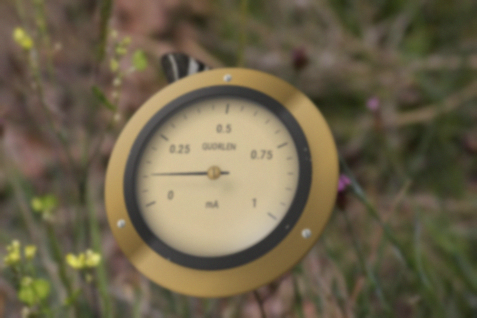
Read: 0.1mA
